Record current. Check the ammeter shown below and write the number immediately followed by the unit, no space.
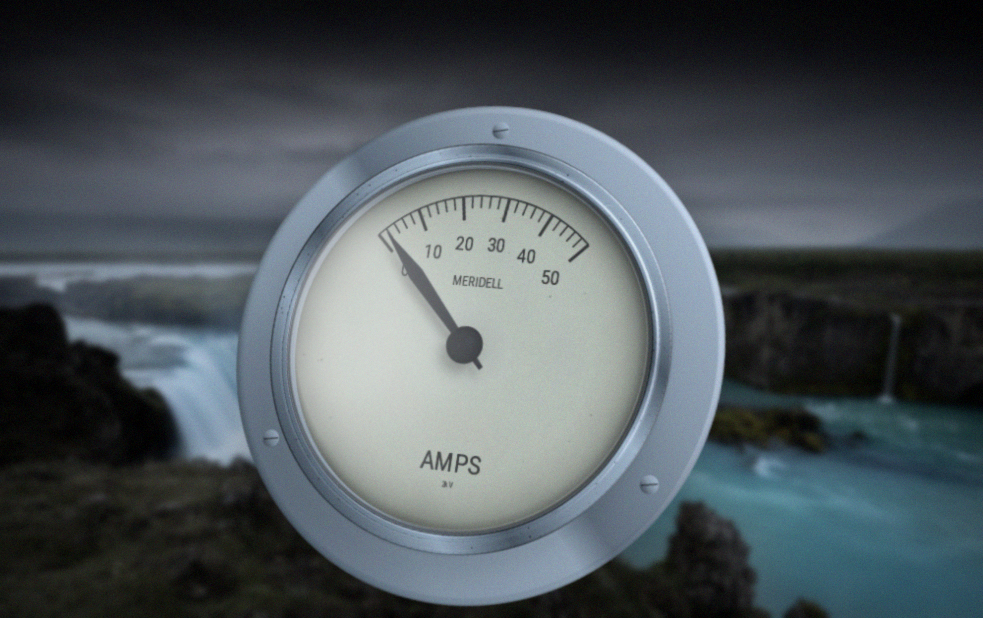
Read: 2A
